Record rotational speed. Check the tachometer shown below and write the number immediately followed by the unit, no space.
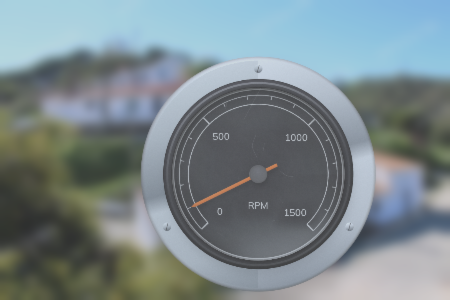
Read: 100rpm
